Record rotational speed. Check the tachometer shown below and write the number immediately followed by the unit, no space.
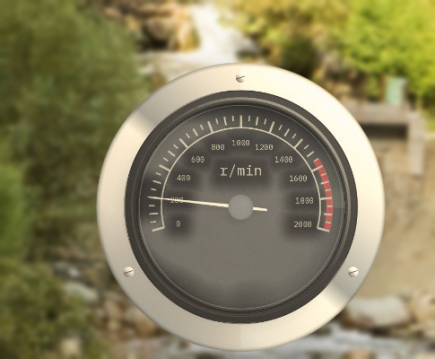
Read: 200rpm
